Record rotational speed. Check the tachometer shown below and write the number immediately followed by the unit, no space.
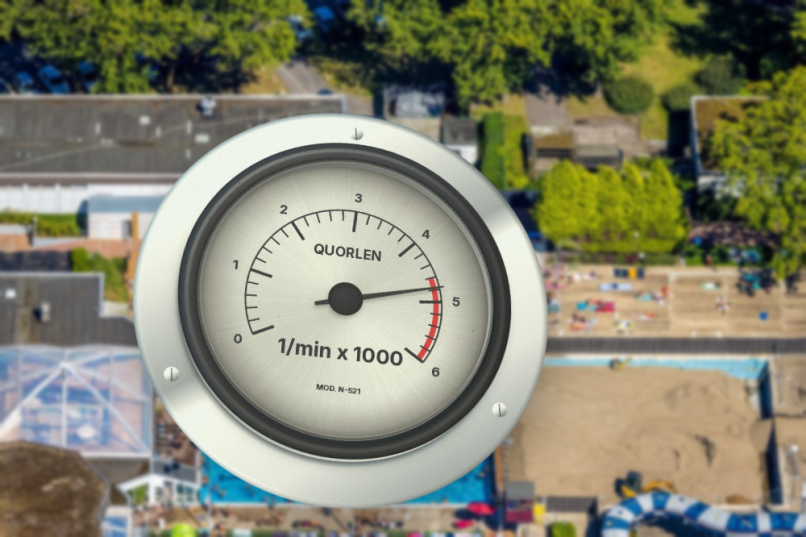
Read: 4800rpm
